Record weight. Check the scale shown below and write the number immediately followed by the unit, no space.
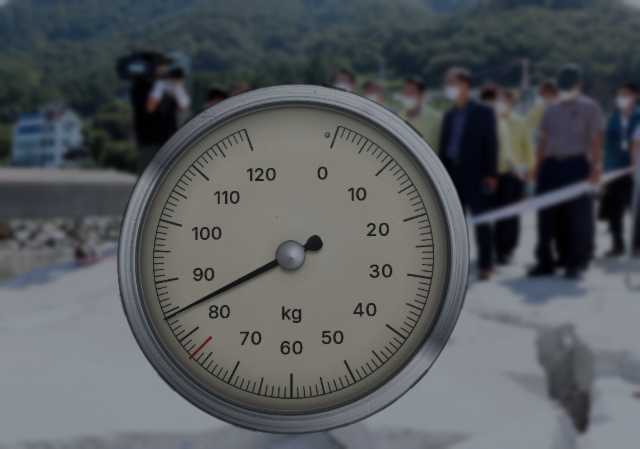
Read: 84kg
